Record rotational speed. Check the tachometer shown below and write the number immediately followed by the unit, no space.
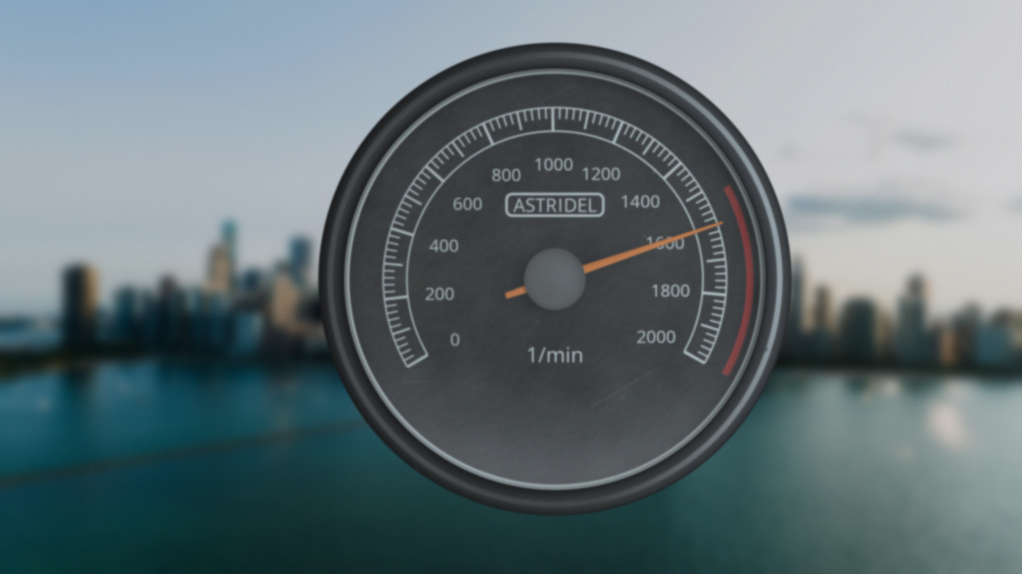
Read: 1600rpm
